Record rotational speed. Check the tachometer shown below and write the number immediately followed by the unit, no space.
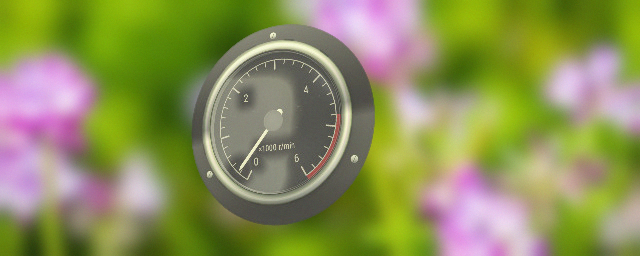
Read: 200rpm
